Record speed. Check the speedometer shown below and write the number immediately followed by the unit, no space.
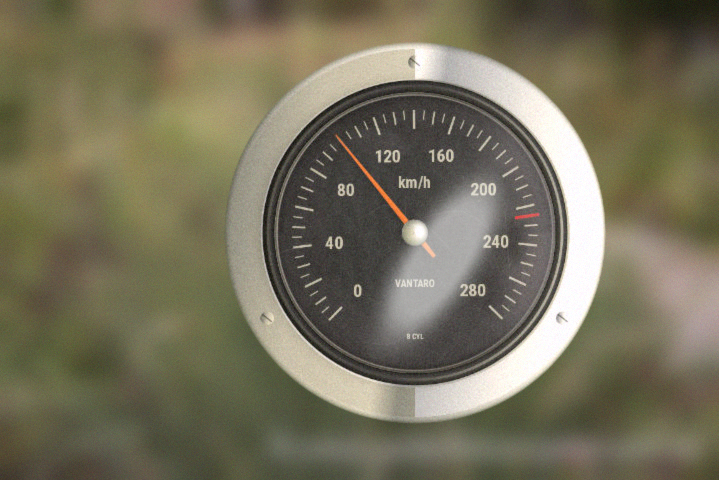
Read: 100km/h
